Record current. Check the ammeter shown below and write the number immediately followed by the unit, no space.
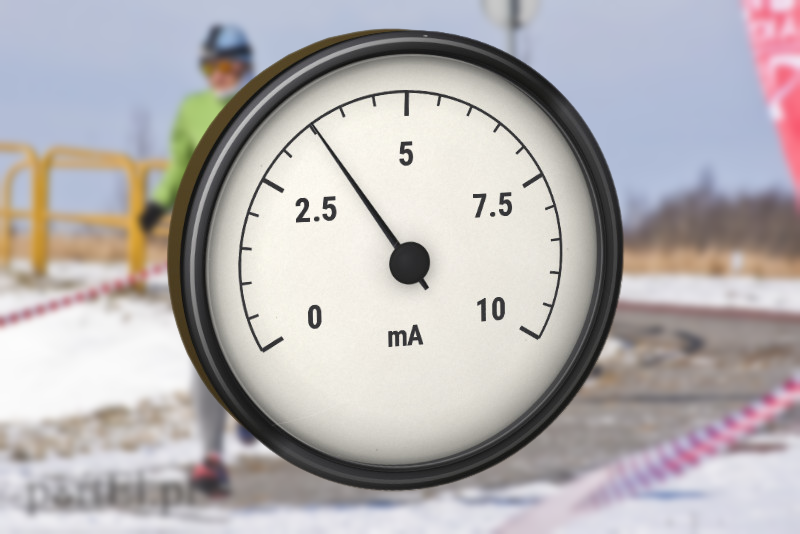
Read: 3.5mA
